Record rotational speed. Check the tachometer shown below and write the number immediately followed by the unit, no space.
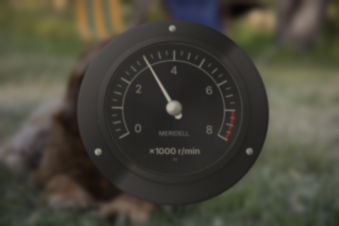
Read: 3000rpm
